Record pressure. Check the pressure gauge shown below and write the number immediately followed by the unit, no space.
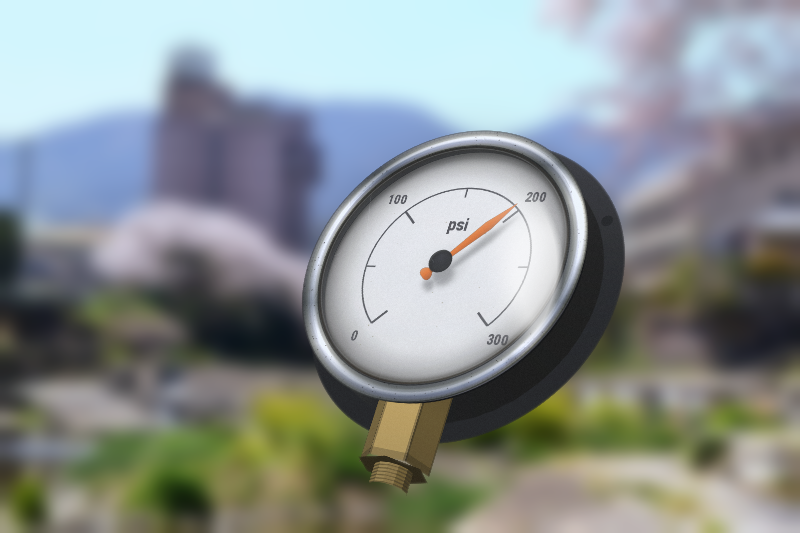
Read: 200psi
